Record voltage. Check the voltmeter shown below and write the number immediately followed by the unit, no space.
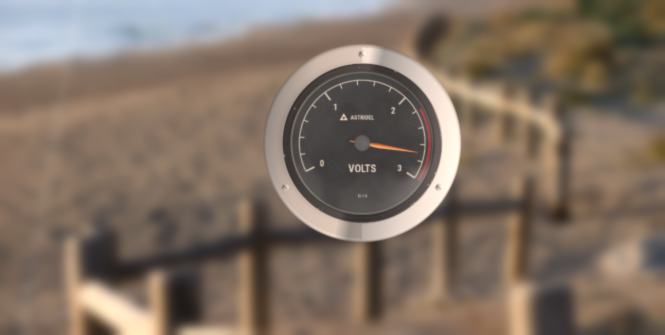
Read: 2.7V
